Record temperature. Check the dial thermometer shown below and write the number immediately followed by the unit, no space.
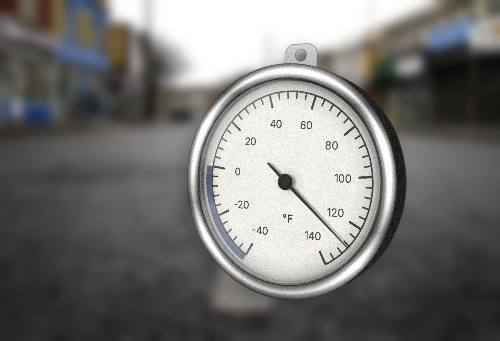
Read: 128°F
